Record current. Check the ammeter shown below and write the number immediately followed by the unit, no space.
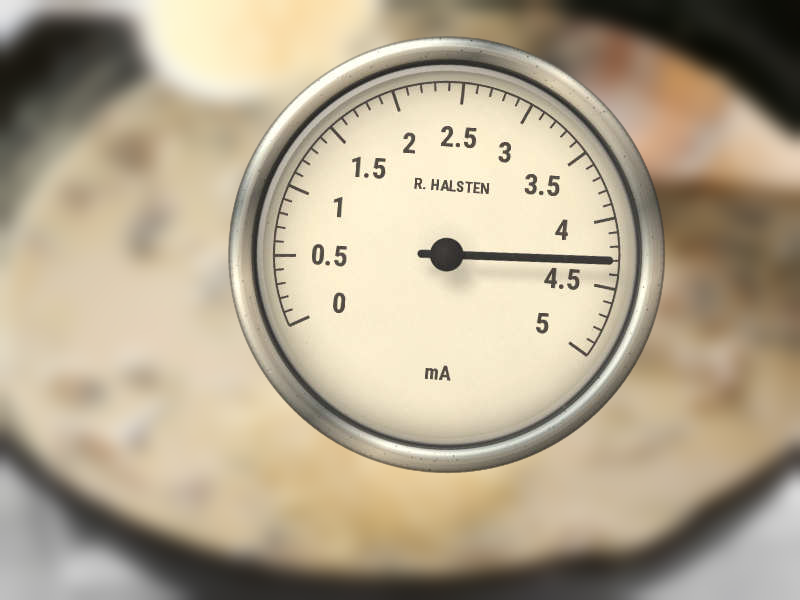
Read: 4.3mA
